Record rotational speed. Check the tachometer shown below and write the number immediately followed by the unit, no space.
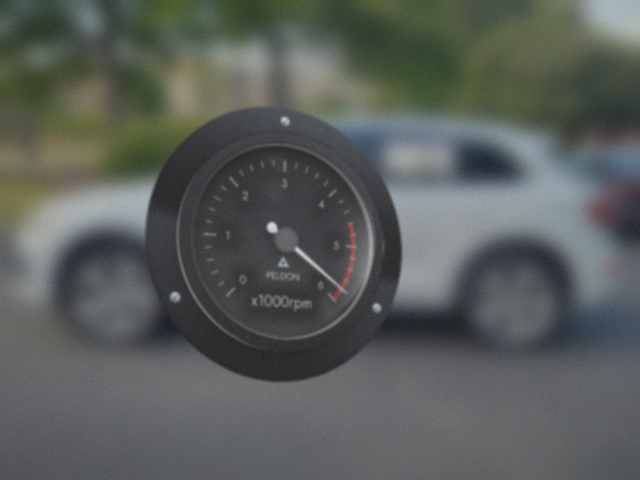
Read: 5800rpm
